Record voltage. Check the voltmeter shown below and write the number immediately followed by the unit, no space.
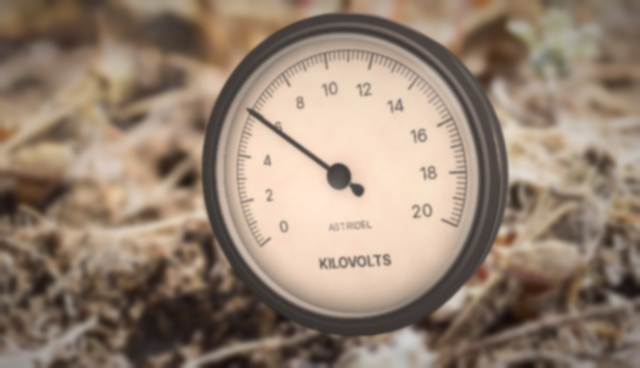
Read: 6kV
